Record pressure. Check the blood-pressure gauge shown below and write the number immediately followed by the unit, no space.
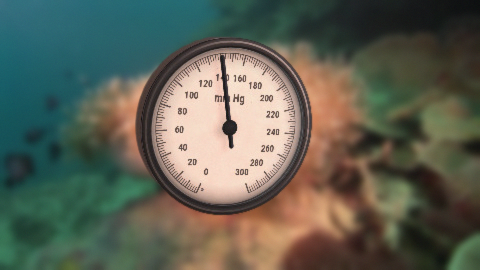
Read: 140mmHg
